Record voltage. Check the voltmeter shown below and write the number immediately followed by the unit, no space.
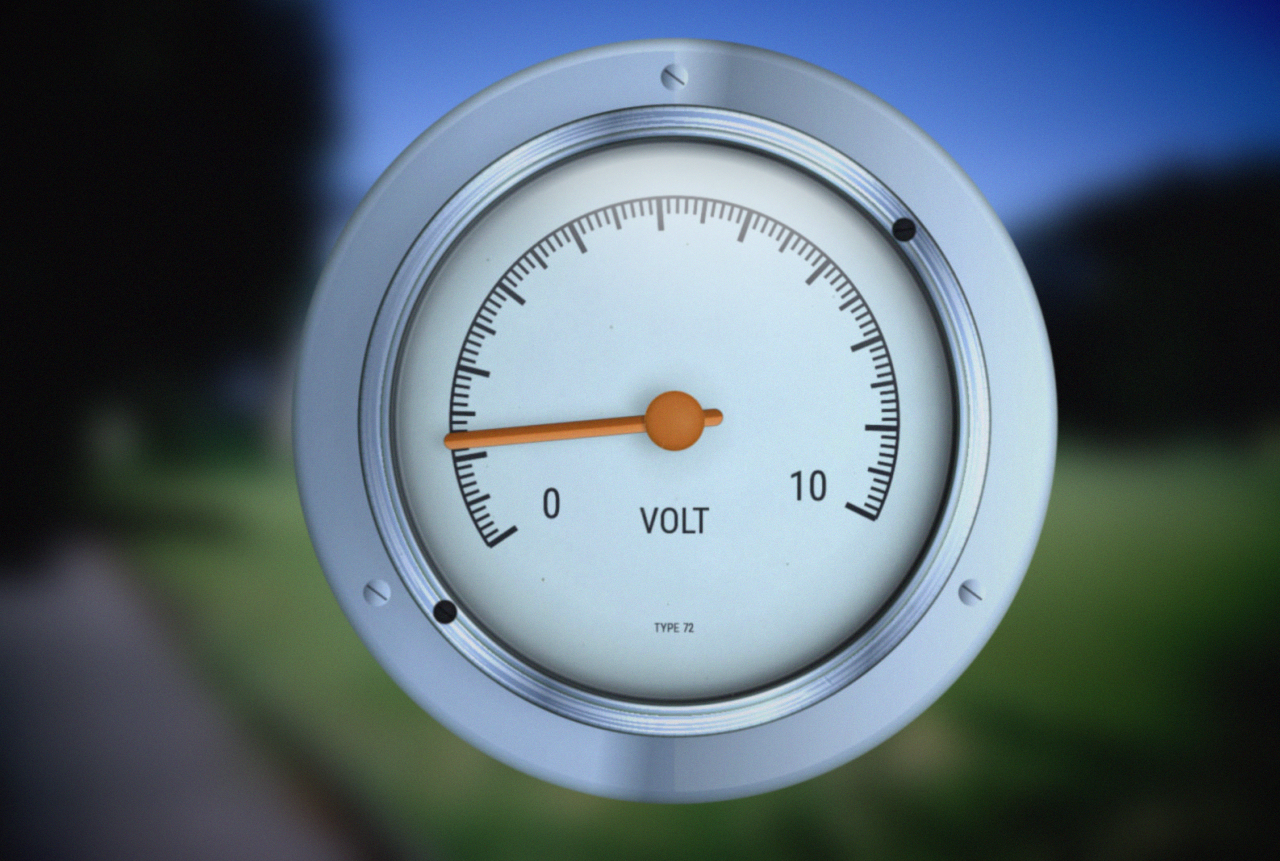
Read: 1.2V
